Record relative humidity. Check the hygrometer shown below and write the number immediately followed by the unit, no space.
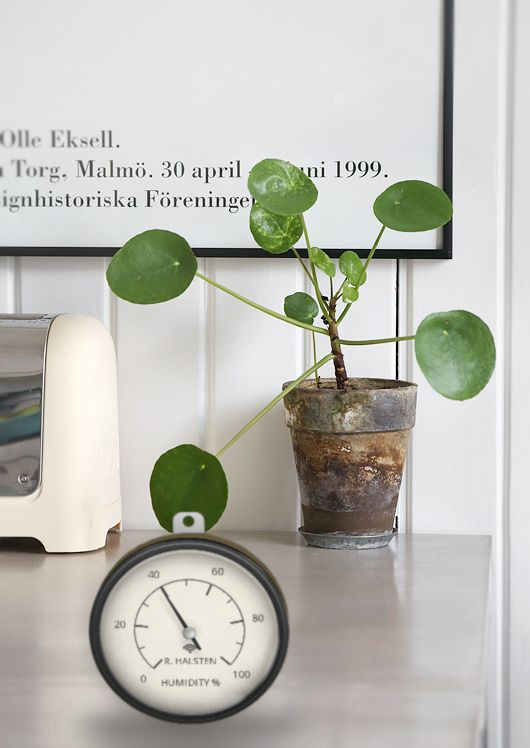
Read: 40%
